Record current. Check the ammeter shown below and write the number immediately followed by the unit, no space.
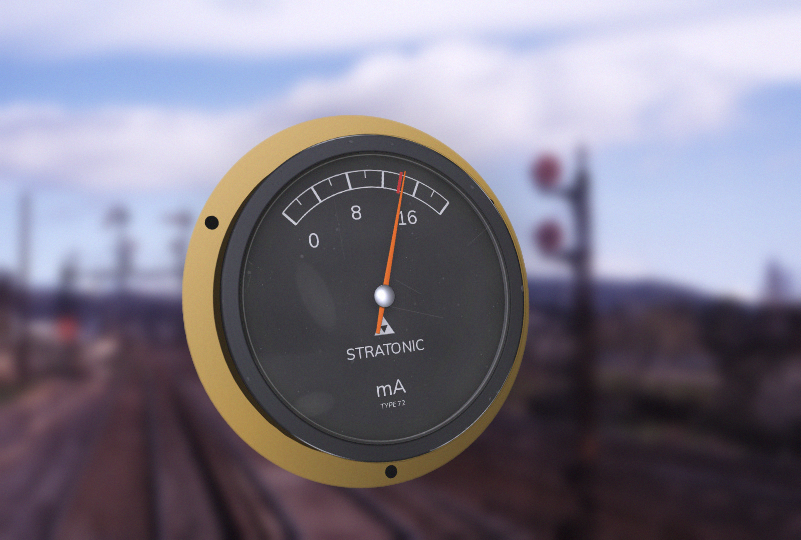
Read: 14mA
